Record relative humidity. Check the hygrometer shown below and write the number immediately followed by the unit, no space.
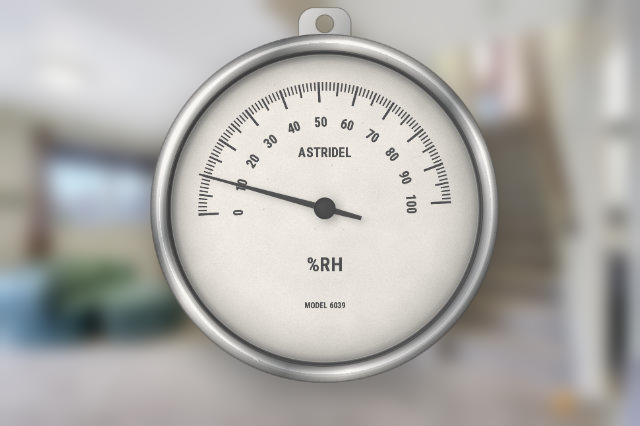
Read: 10%
